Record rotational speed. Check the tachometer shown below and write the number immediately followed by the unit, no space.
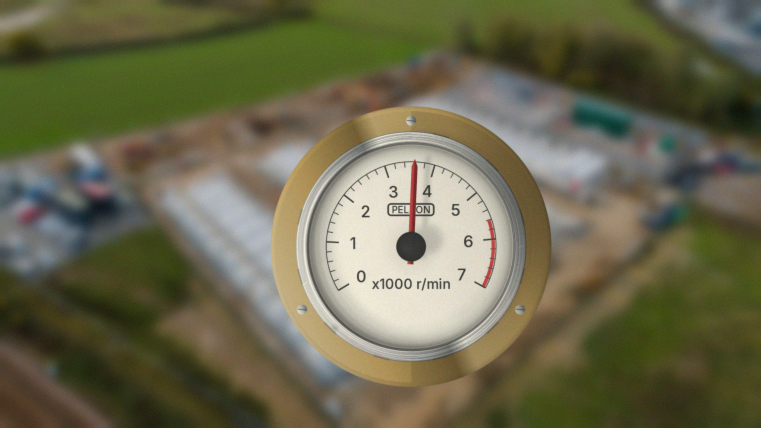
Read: 3600rpm
